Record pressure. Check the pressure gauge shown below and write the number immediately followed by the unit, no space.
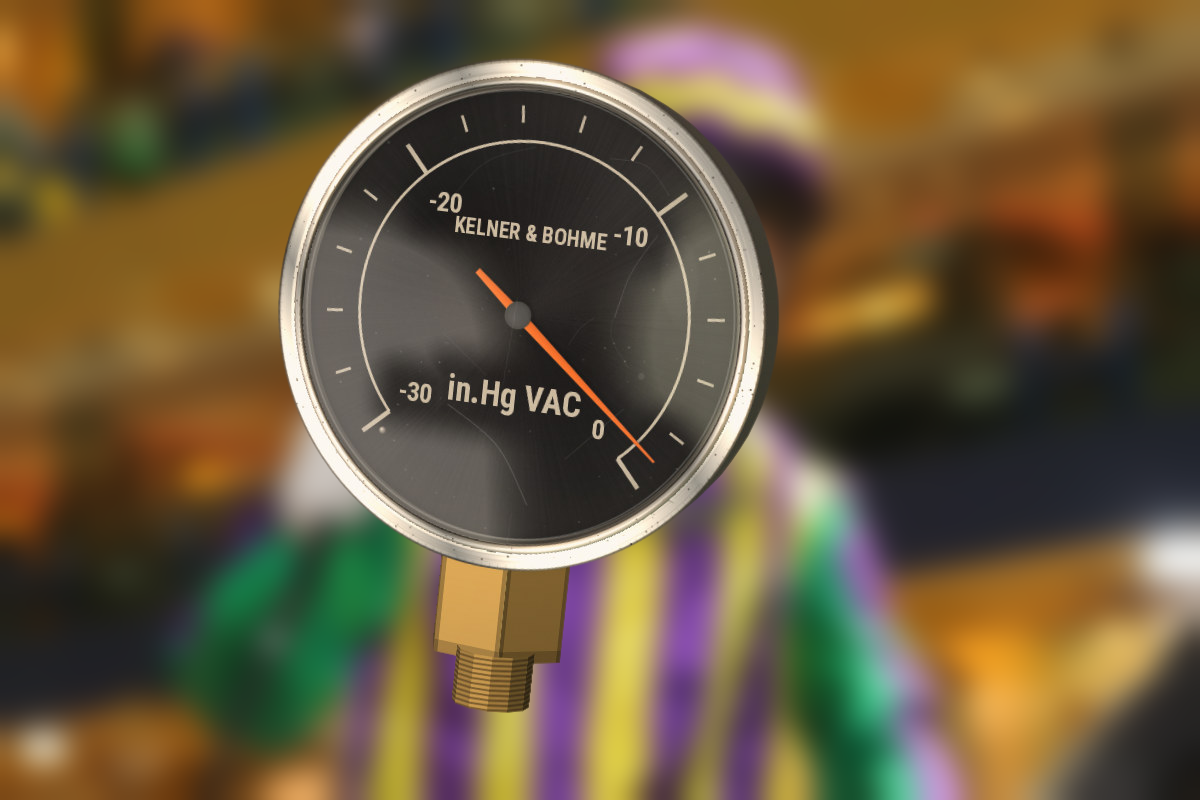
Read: -1inHg
